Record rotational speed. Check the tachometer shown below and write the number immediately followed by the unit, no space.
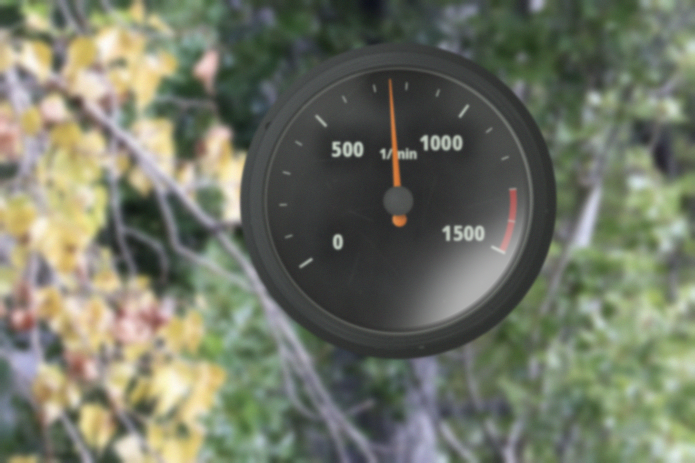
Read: 750rpm
